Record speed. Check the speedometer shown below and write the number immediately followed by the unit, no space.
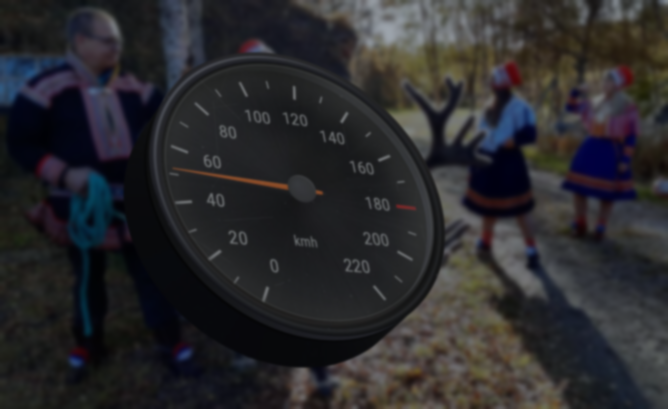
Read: 50km/h
